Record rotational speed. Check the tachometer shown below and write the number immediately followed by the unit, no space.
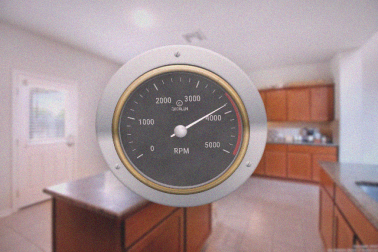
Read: 3800rpm
